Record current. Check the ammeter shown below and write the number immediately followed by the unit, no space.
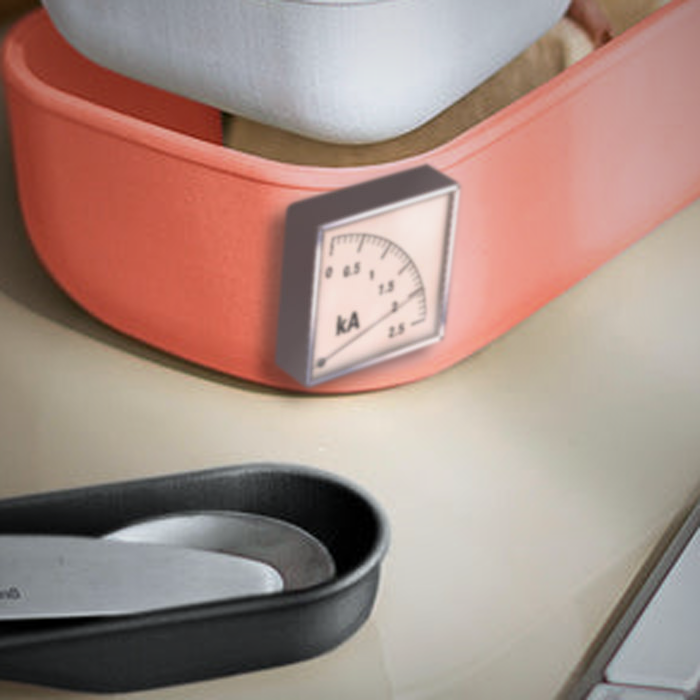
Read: 2kA
